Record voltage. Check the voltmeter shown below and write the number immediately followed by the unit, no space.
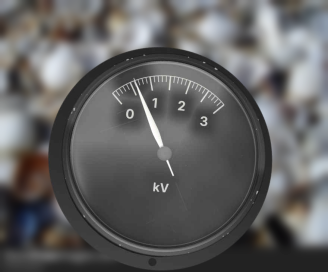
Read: 0.6kV
